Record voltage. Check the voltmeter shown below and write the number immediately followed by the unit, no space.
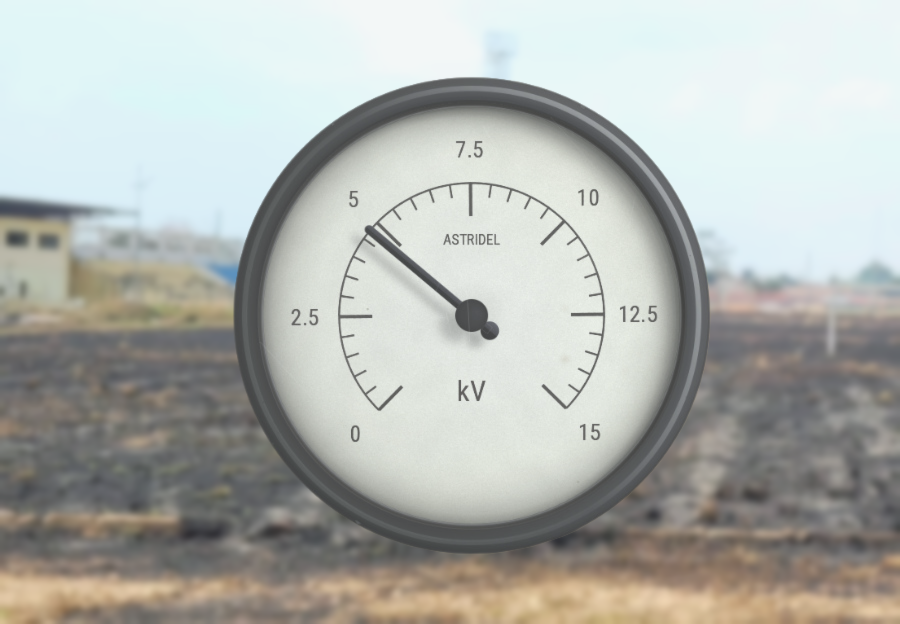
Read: 4.75kV
